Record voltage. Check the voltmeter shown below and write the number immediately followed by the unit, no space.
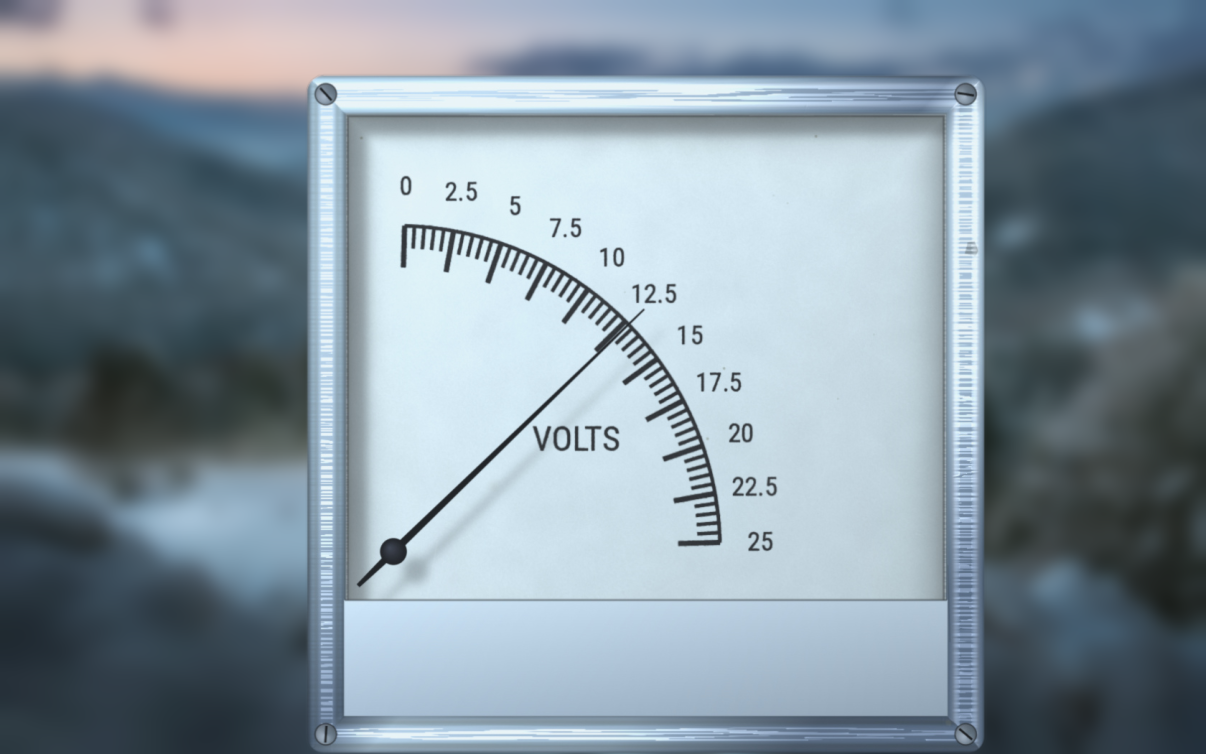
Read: 12.75V
